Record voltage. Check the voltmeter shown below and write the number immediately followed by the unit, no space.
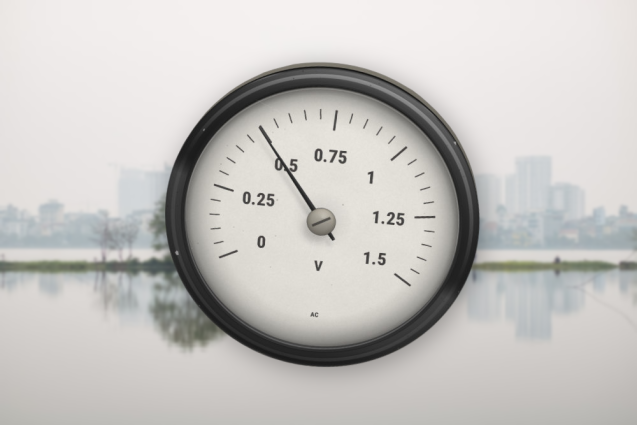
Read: 0.5V
